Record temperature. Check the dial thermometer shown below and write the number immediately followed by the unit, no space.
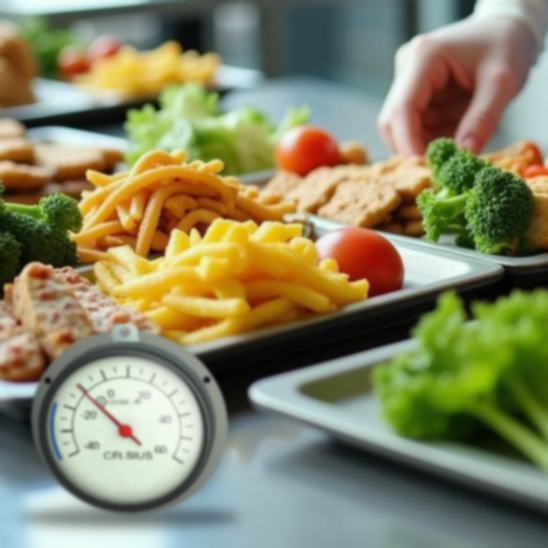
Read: -10°C
